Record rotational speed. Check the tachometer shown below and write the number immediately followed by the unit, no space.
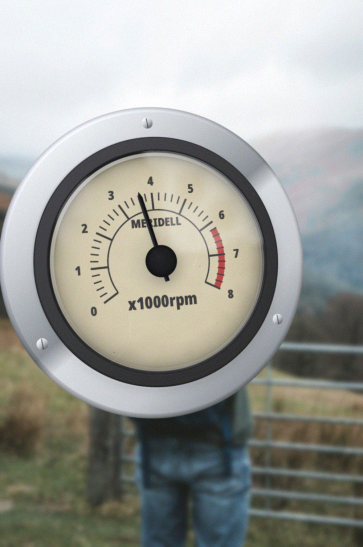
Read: 3600rpm
